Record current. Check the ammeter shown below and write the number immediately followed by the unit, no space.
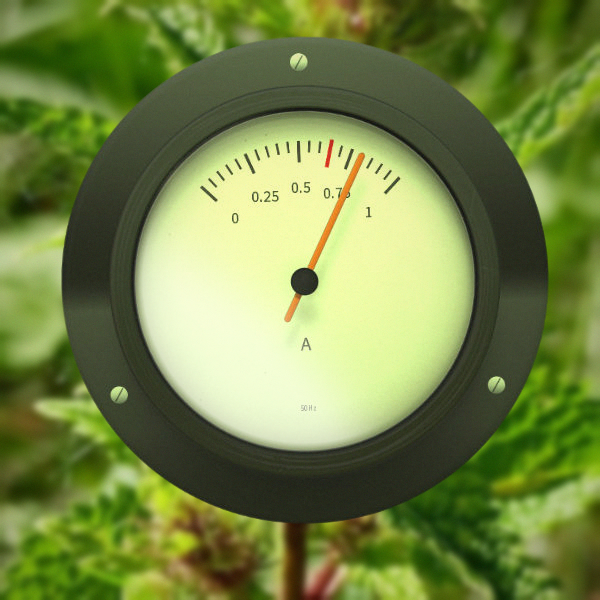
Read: 0.8A
